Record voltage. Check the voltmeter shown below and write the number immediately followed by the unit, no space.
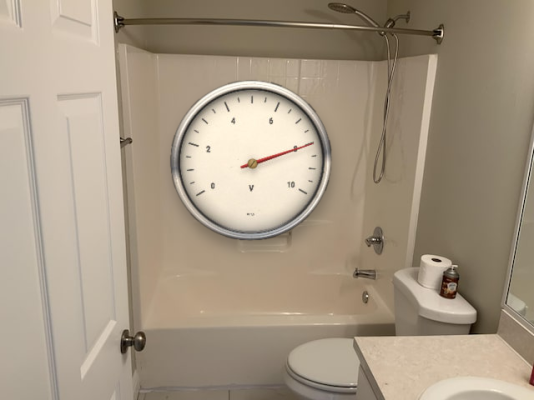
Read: 8V
